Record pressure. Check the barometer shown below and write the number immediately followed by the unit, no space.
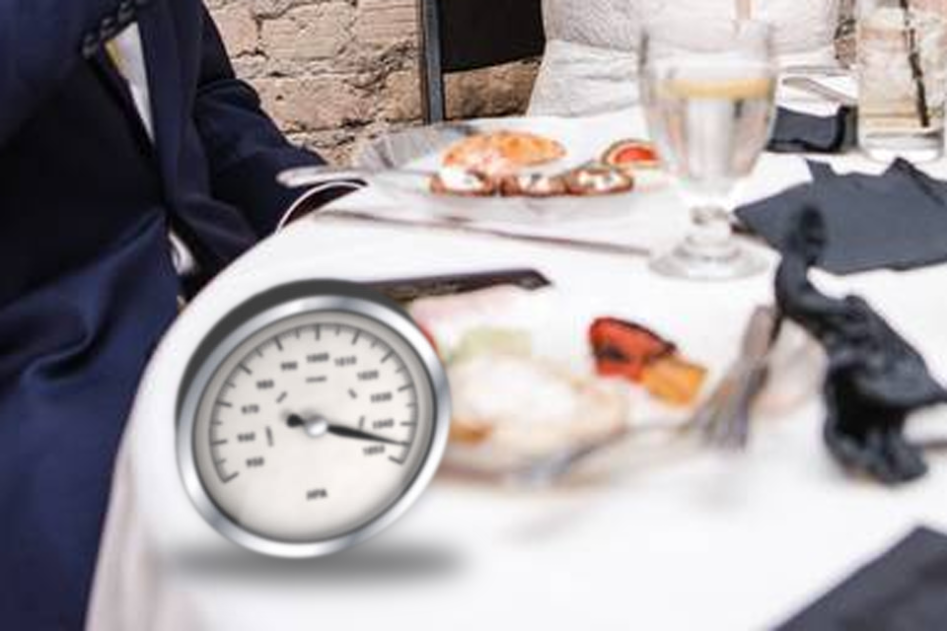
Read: 1045hPa
